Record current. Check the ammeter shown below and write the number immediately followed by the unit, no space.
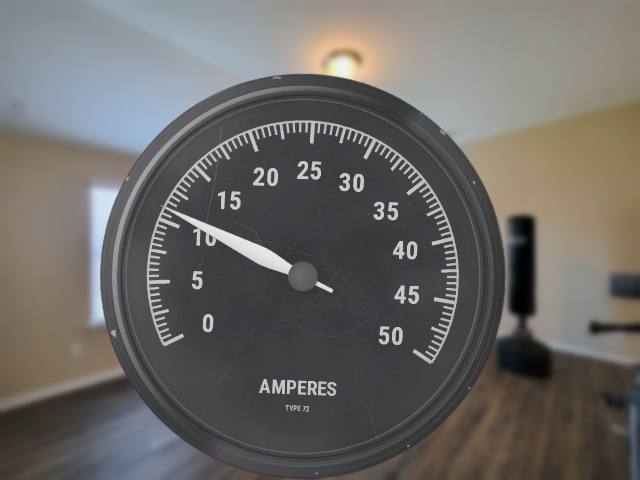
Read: 11A
